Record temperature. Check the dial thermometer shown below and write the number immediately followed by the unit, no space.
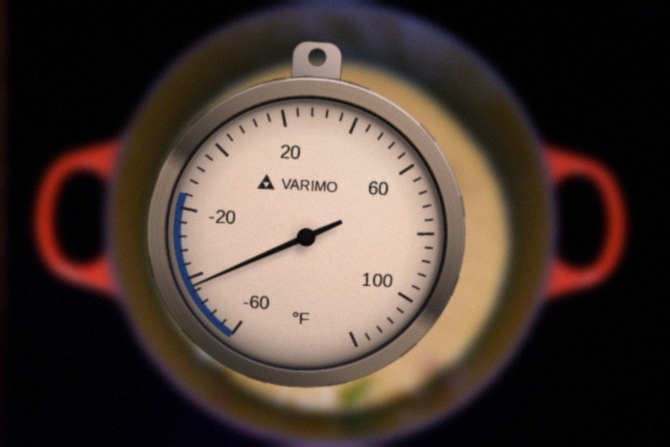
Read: -42°F
